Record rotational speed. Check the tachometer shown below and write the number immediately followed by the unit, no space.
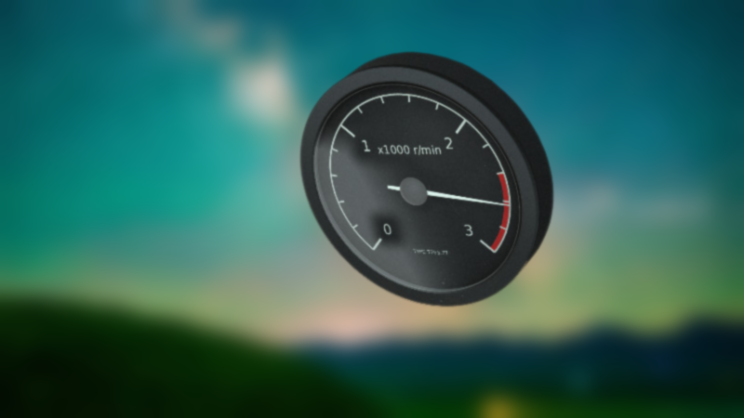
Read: 2600rpm
